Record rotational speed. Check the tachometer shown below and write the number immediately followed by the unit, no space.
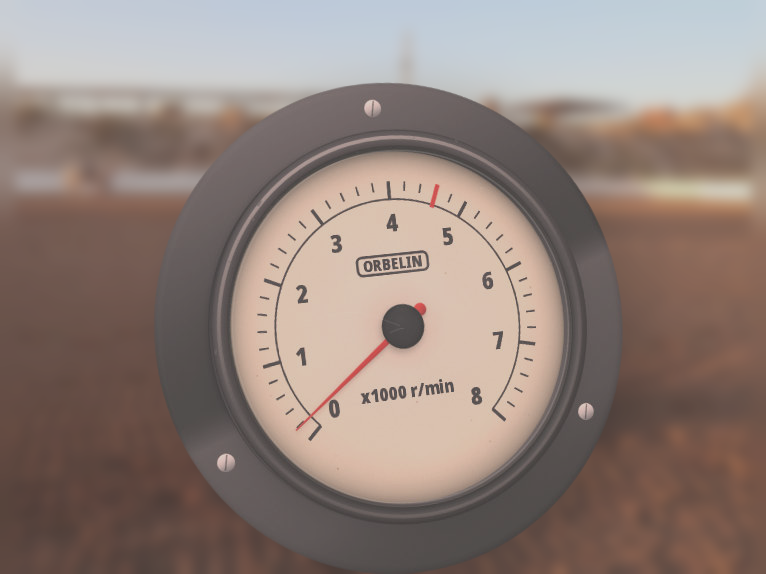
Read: 200rpm
